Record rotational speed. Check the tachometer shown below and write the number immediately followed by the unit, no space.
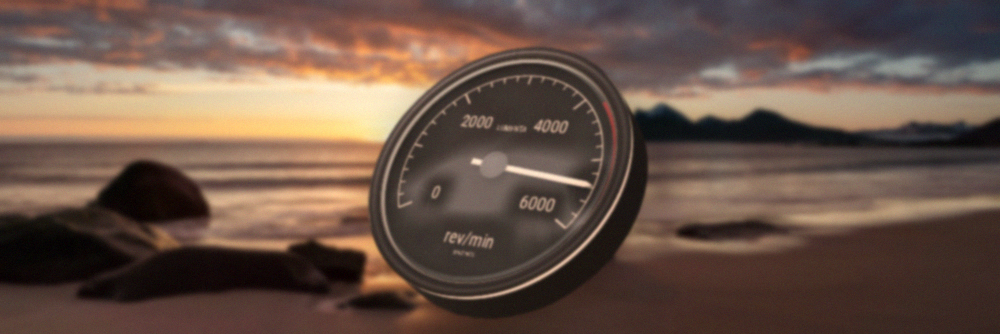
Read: 5400rpm
